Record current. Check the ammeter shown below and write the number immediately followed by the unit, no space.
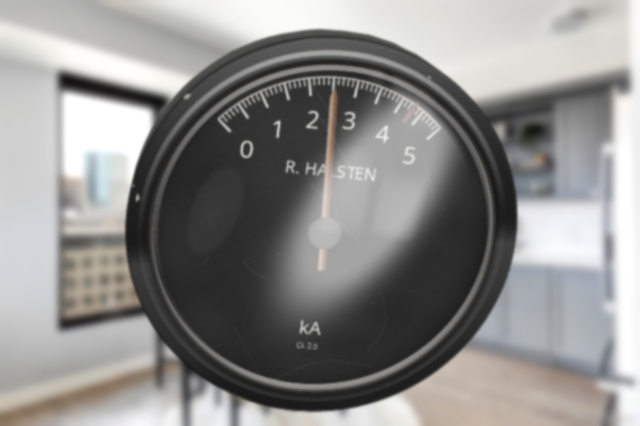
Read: 2.5kA
